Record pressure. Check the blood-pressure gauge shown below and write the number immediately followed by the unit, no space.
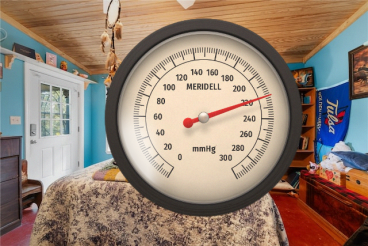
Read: 220mmHg
